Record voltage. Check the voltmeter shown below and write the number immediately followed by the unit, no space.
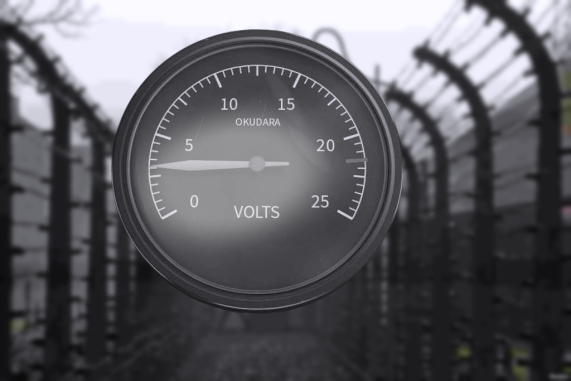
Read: 3V
